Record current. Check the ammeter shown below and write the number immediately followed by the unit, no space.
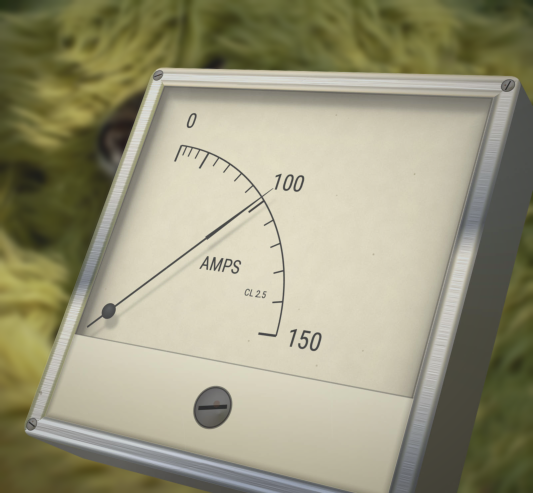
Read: 100A
